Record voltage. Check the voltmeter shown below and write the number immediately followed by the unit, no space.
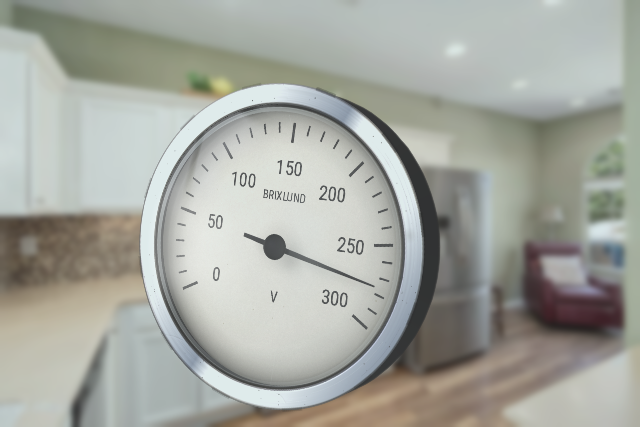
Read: 275V
